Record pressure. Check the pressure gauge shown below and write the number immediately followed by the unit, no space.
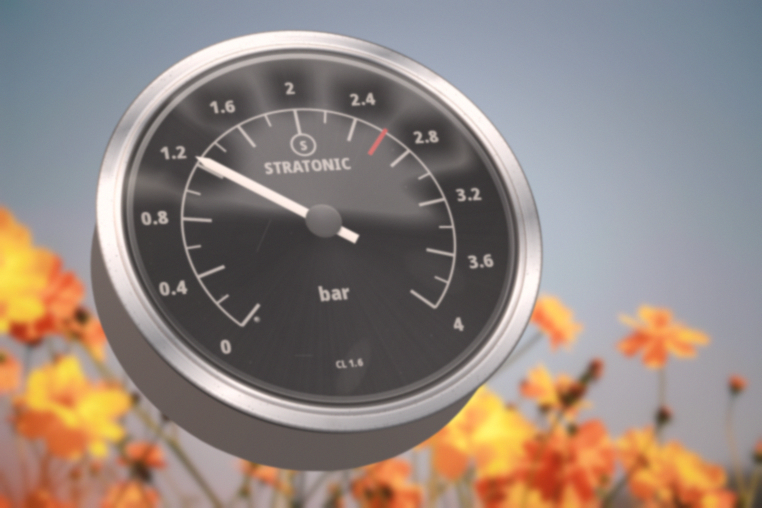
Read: 1.2bar
